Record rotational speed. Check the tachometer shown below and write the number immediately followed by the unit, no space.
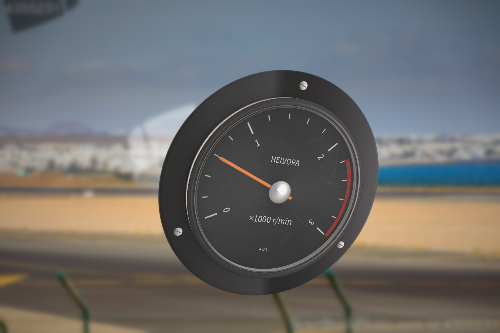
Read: 600rpm
